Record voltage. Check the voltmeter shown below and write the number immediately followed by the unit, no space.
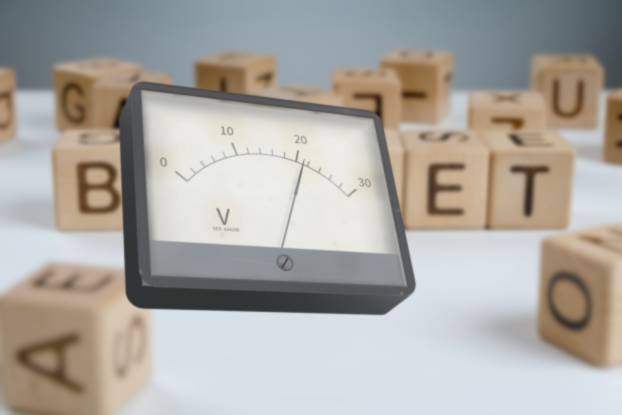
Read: 21V
